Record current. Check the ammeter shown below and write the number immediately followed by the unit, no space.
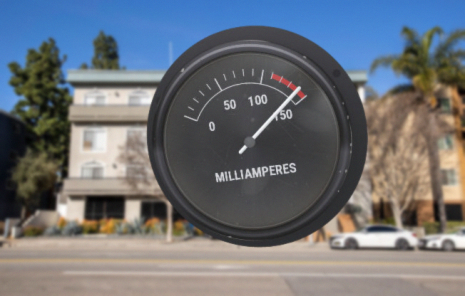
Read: 140mA
